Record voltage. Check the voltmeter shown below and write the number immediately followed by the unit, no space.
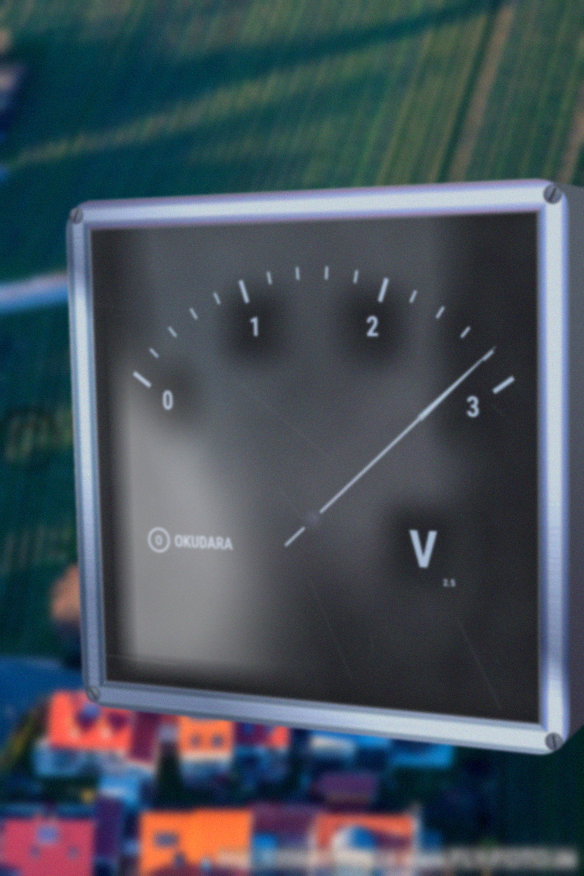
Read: 2.8V
